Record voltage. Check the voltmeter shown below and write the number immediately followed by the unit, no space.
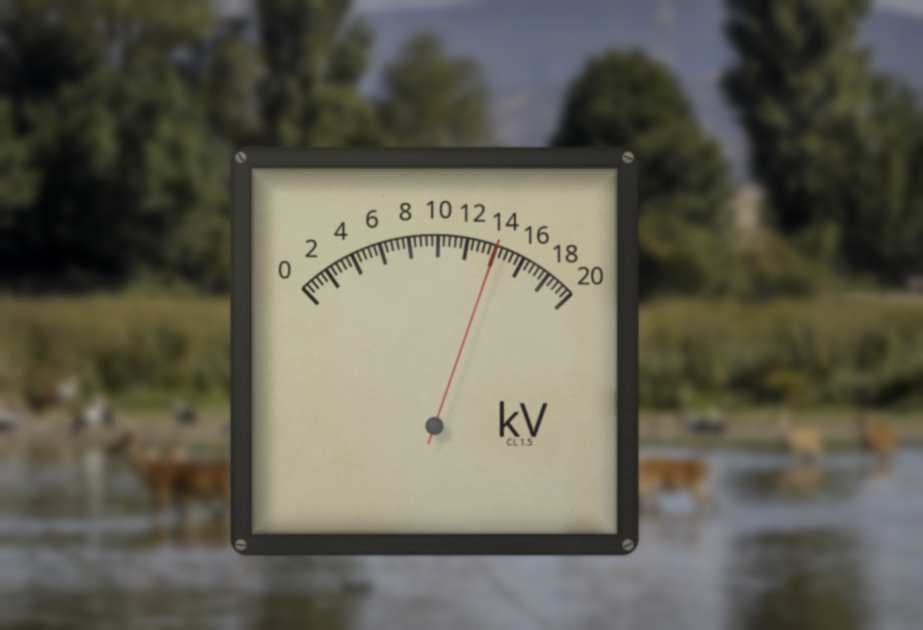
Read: 14kV
